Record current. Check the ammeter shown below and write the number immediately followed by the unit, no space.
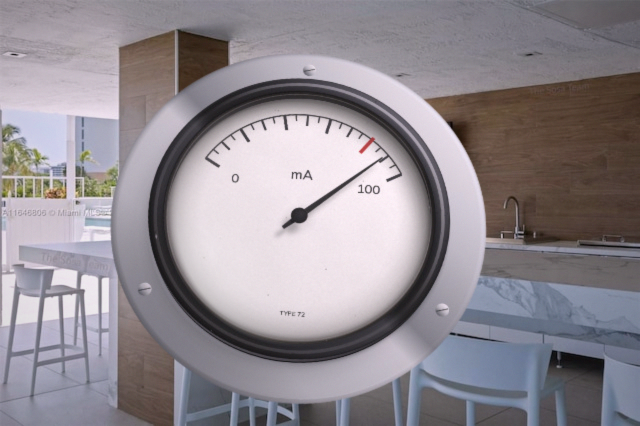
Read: 90mA
